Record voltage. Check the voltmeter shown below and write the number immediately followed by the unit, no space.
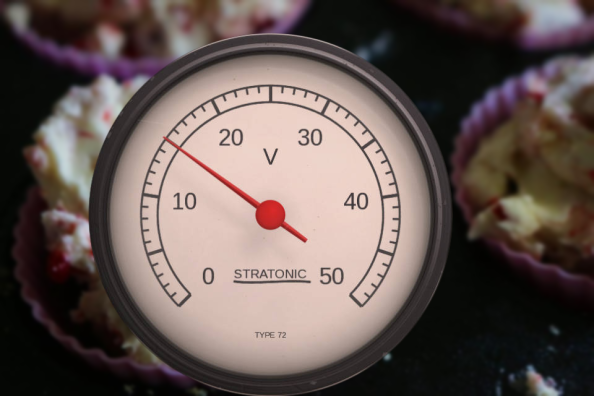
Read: 15V
